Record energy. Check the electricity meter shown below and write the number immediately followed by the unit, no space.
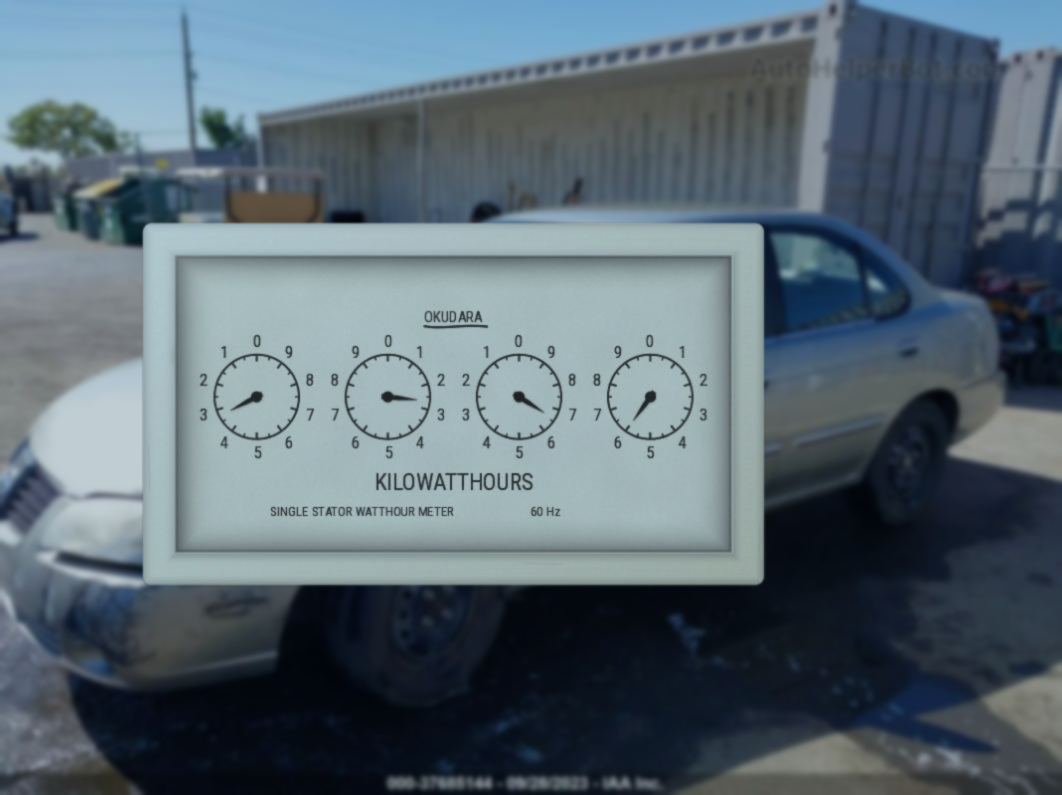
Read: 3266kWh
